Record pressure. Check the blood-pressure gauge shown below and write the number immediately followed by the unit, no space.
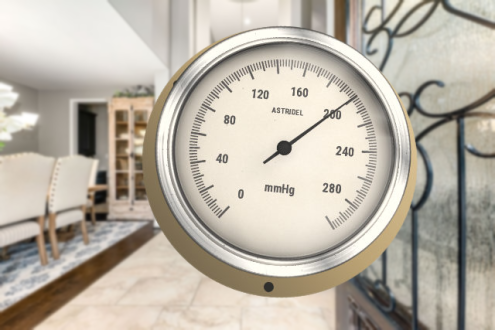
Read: 200mmHg
